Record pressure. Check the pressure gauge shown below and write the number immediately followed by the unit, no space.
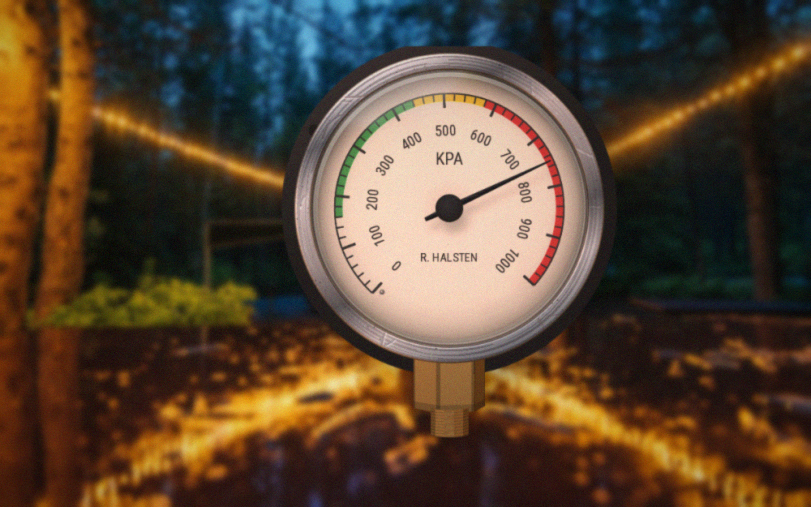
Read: 750kPa
